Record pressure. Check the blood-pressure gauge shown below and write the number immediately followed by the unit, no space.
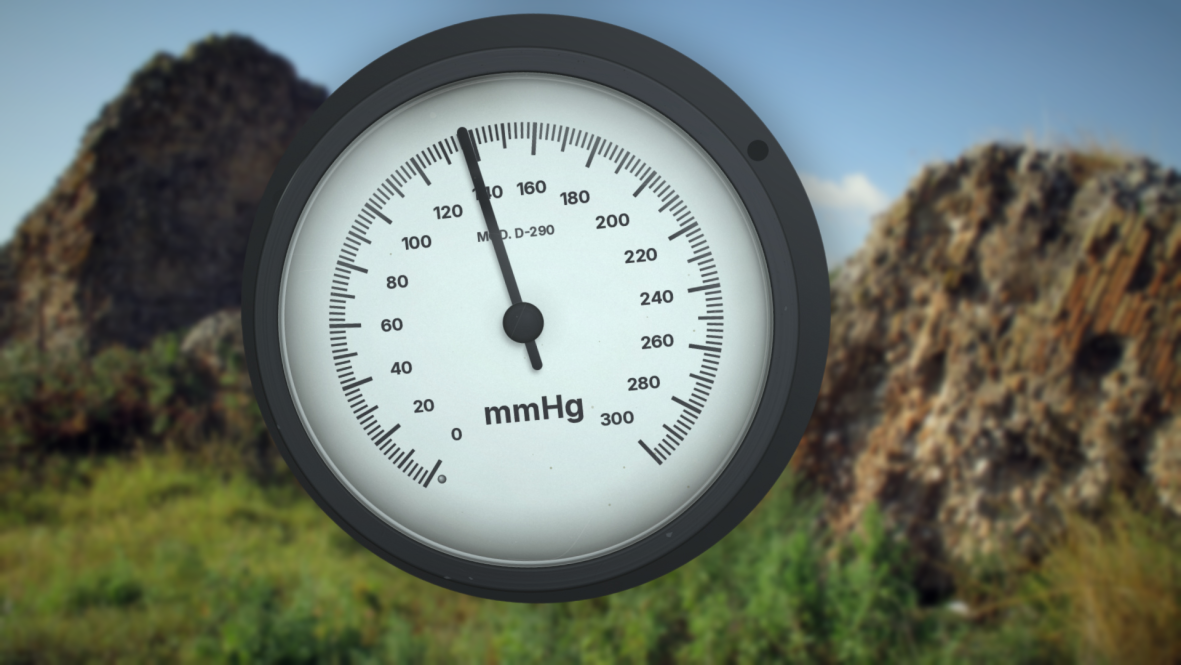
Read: 138mmHg
